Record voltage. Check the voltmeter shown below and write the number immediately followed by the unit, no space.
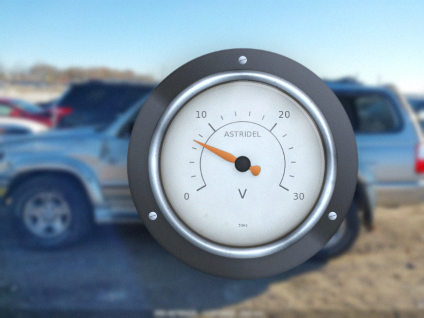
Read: 7V
